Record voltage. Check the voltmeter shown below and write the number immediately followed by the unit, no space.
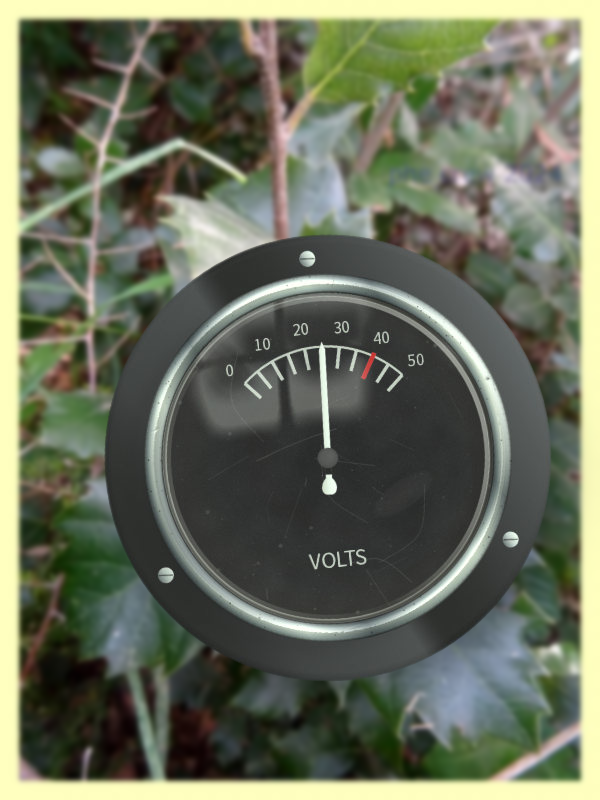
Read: 25V
